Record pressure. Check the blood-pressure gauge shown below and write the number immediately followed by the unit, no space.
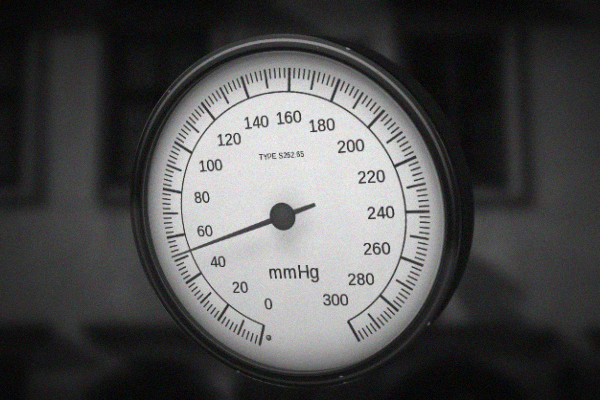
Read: 52mmHg
